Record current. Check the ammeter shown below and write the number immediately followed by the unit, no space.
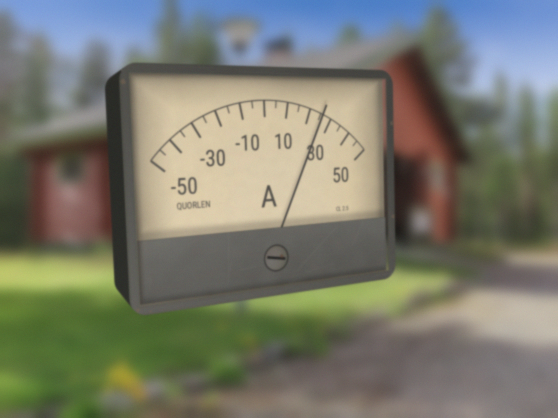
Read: 25A
